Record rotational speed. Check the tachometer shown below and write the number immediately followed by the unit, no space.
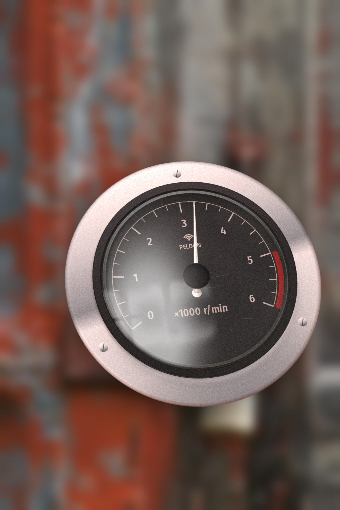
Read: 3250rpm
